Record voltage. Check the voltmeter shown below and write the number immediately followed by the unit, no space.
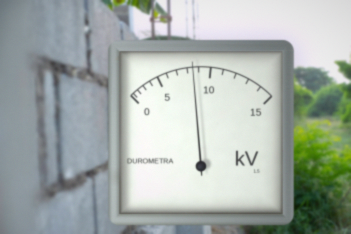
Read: 8.5kV
